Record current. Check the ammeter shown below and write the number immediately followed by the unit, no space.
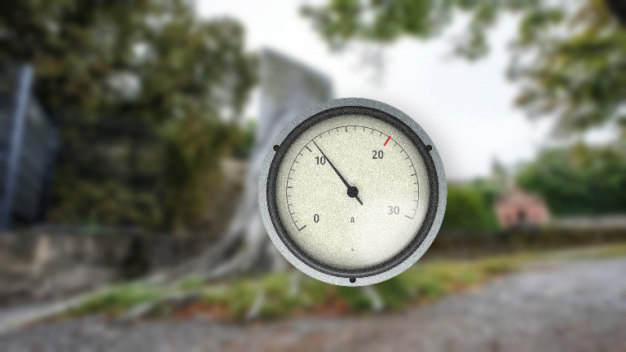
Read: 11A
